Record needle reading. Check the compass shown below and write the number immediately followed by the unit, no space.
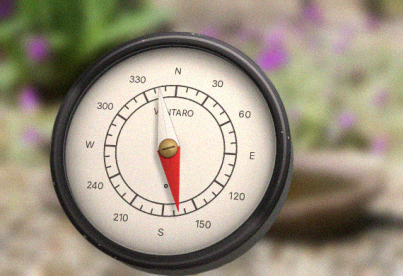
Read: 165°
